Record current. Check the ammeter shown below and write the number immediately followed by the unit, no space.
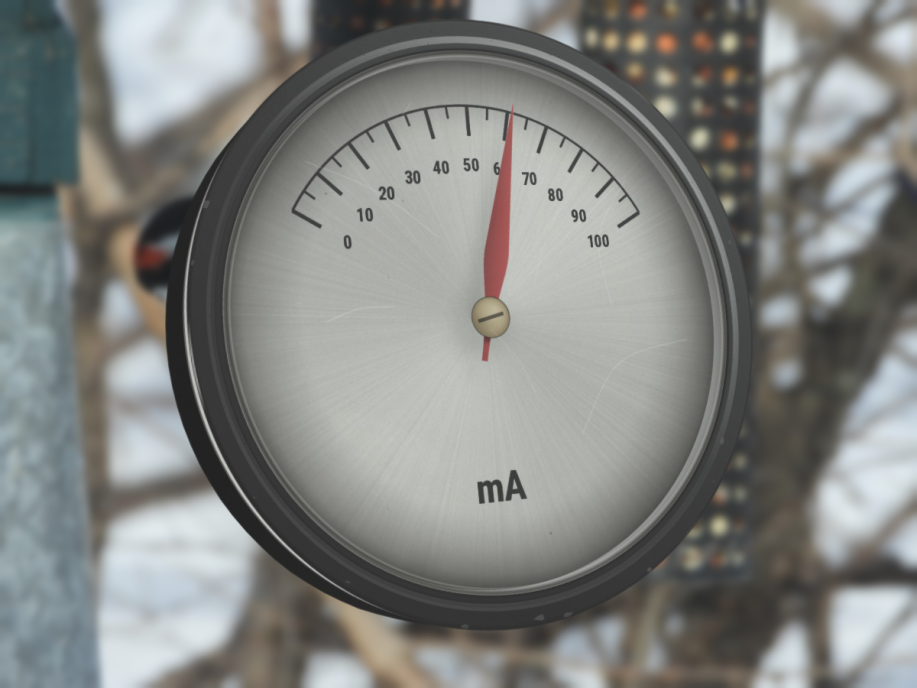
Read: 60mA
